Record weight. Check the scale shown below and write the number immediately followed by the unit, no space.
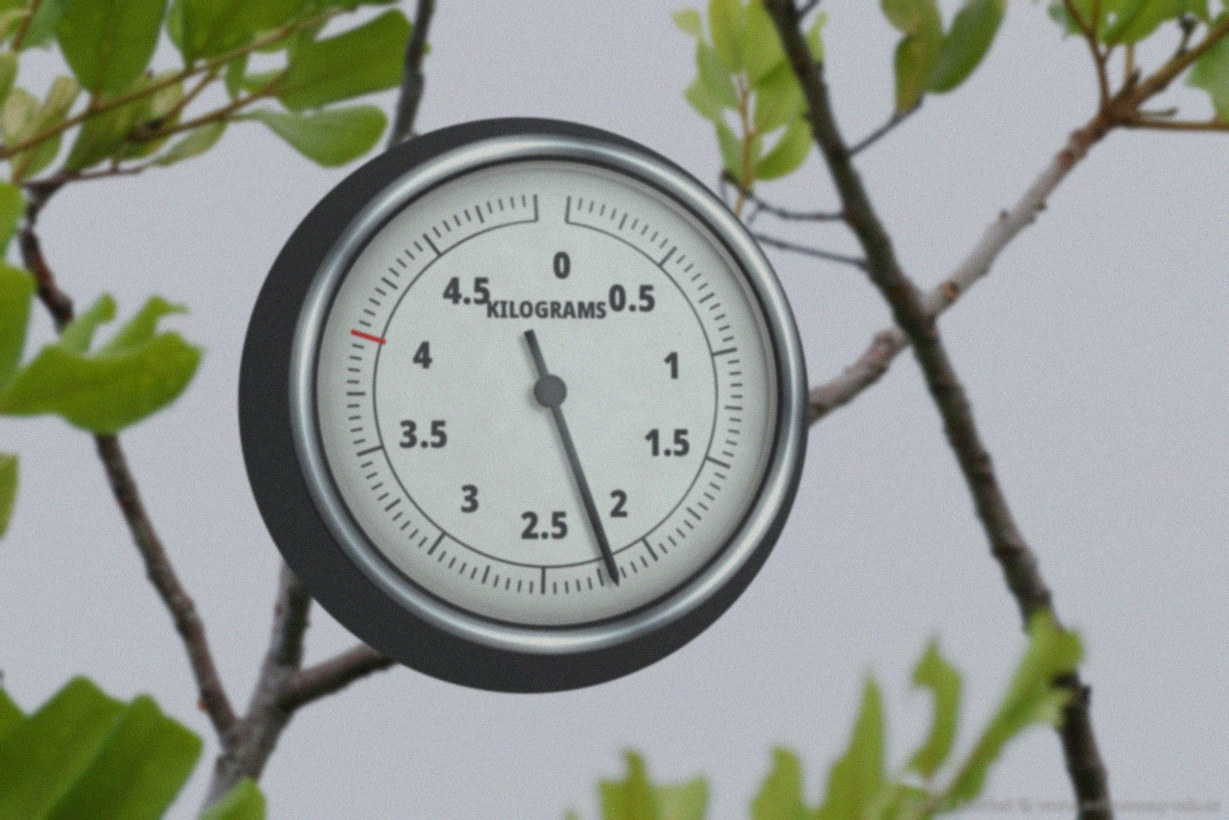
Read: 2.2kg
